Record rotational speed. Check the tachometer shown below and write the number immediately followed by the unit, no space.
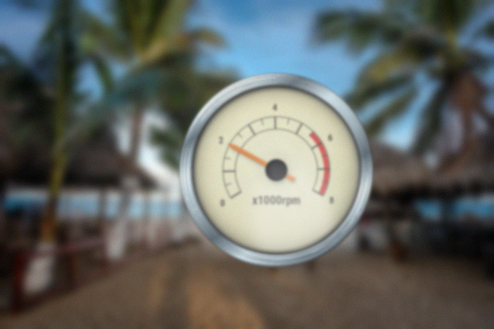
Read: 2000rpm
